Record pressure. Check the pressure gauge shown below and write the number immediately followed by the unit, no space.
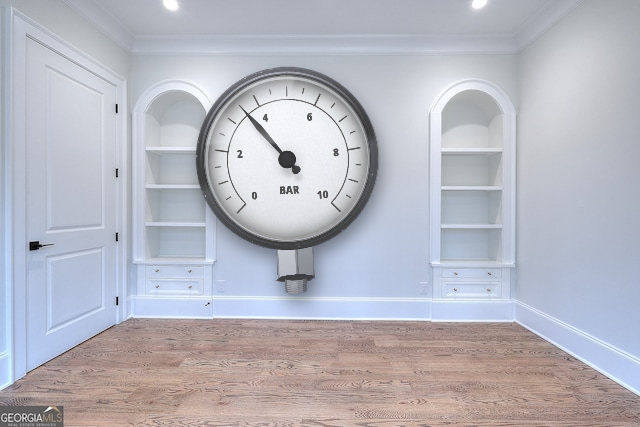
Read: 3.5bar
